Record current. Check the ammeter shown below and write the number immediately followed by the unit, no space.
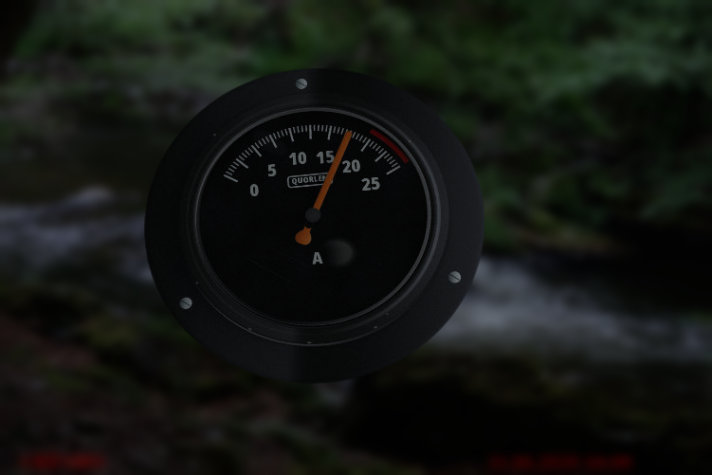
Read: 17.5A
